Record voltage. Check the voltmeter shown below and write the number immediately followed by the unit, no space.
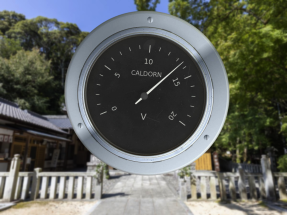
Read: 13.5V
